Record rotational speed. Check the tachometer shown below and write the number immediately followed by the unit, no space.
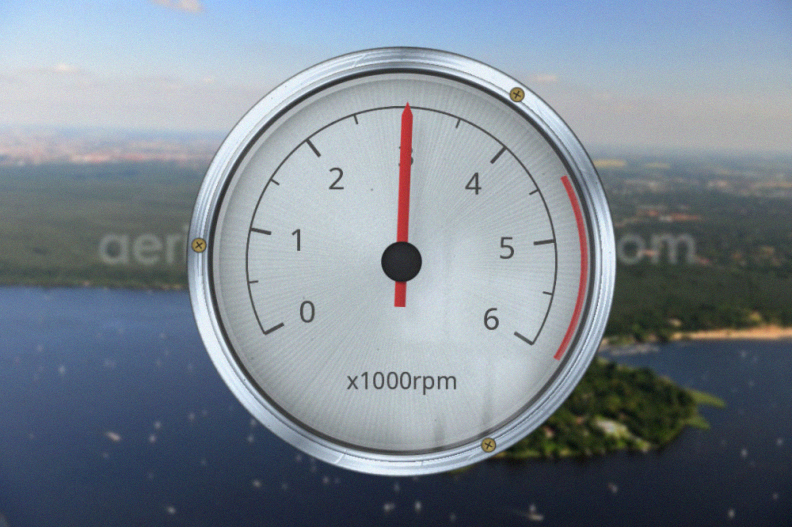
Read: 3000rpm
